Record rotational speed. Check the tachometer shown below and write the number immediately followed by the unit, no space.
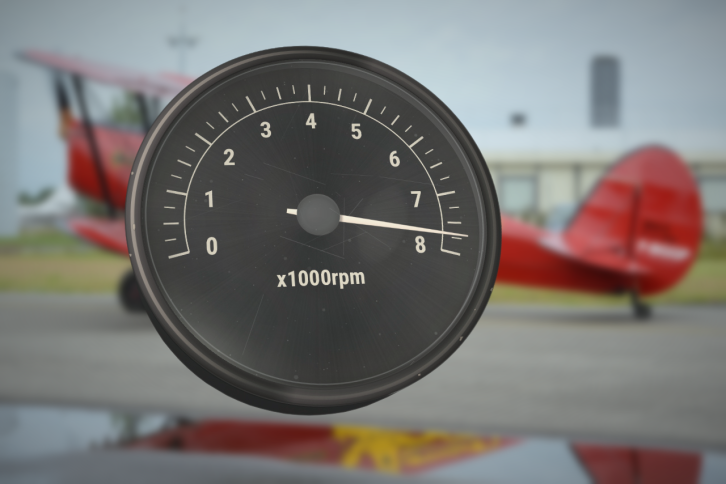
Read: 7750rpm
